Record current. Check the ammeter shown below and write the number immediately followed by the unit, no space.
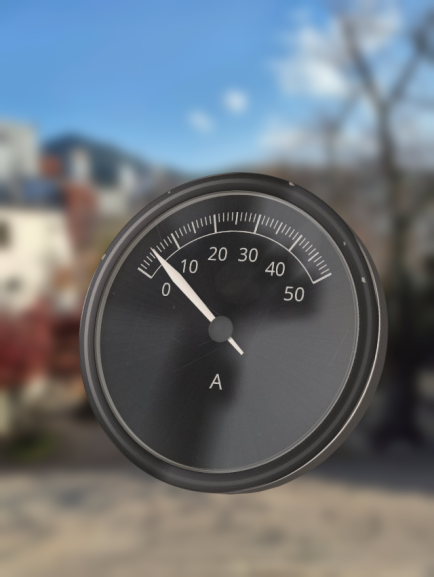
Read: 5A
